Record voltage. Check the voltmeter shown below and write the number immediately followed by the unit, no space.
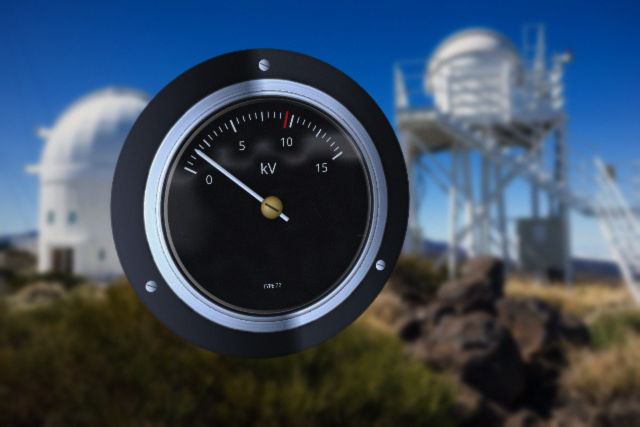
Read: 1.5kV
